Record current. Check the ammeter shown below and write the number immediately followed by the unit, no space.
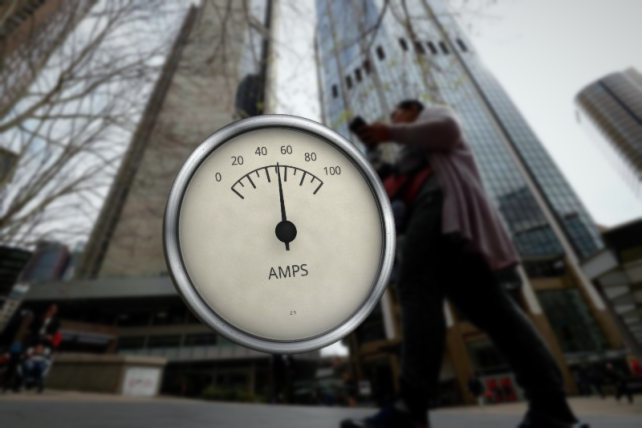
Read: 50A
